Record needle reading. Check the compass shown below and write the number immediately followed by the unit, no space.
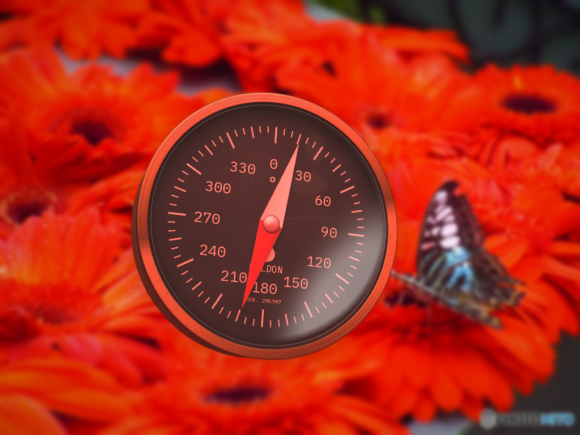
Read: 195°
